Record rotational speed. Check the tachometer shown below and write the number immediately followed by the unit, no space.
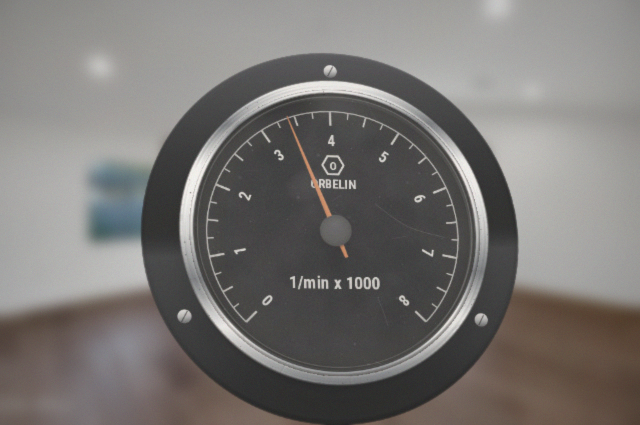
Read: 3375rpm
